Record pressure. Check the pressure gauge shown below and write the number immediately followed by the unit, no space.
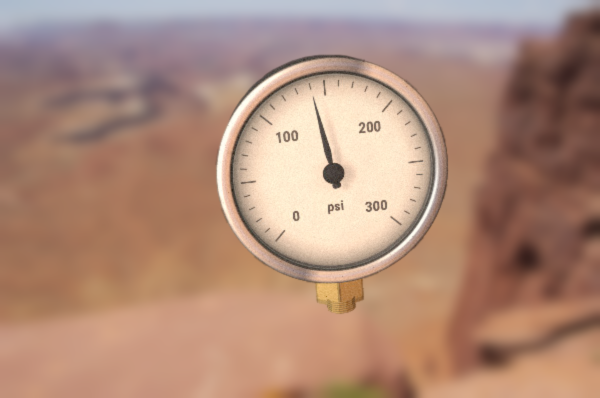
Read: 140psi
